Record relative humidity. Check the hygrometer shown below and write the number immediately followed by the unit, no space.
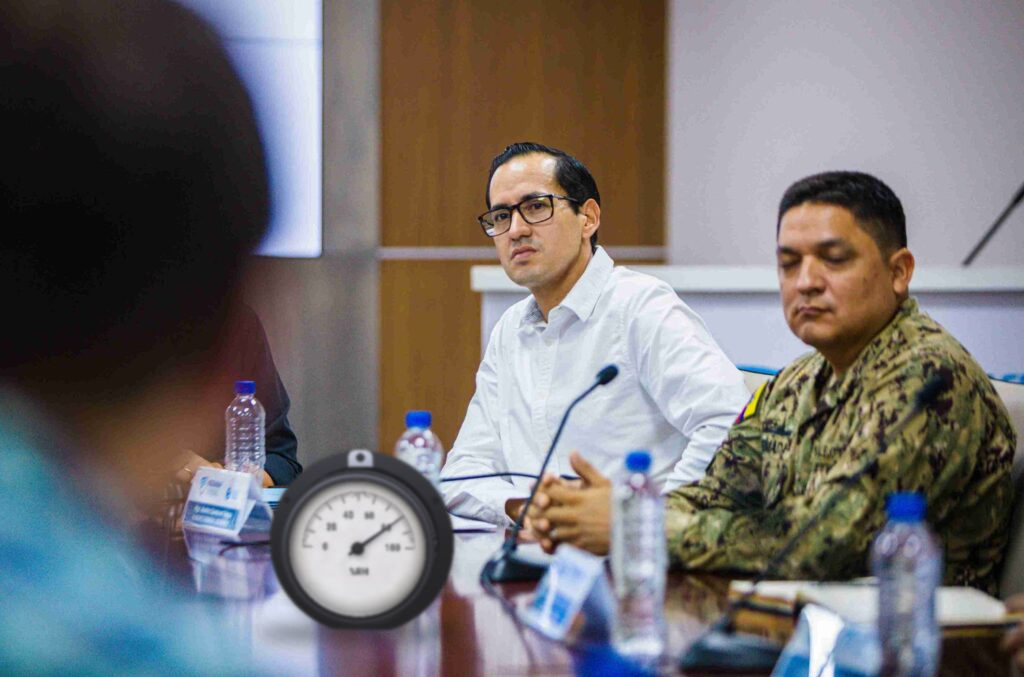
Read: 80%
